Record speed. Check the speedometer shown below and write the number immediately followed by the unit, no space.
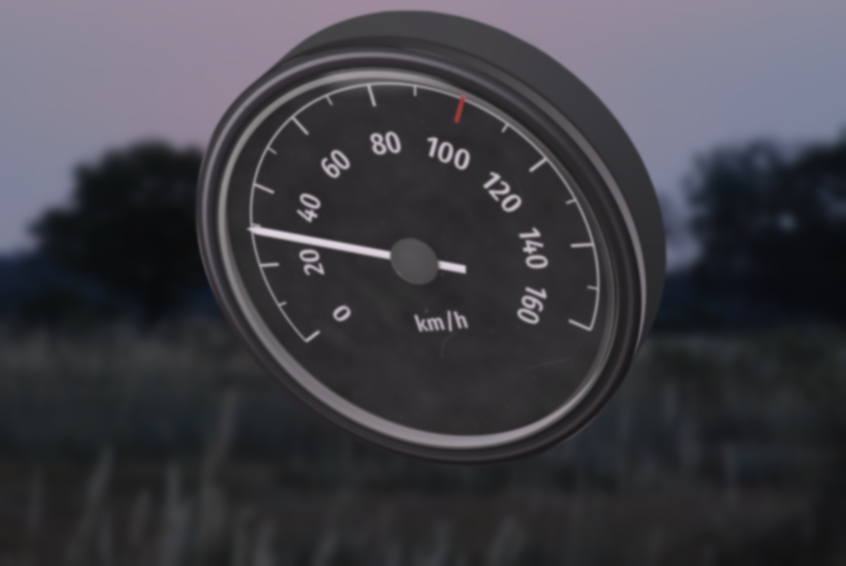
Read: 30km/h
